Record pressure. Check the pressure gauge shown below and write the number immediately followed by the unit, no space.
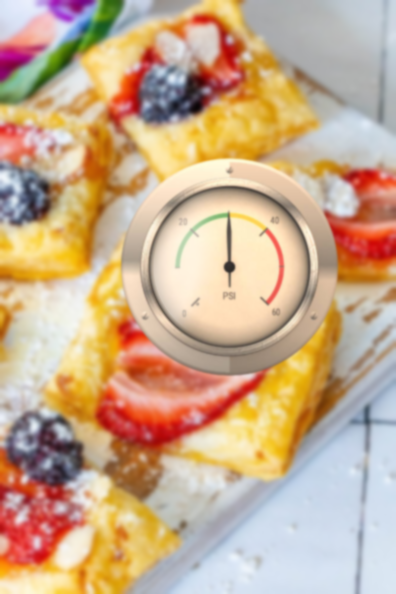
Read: 30psi
